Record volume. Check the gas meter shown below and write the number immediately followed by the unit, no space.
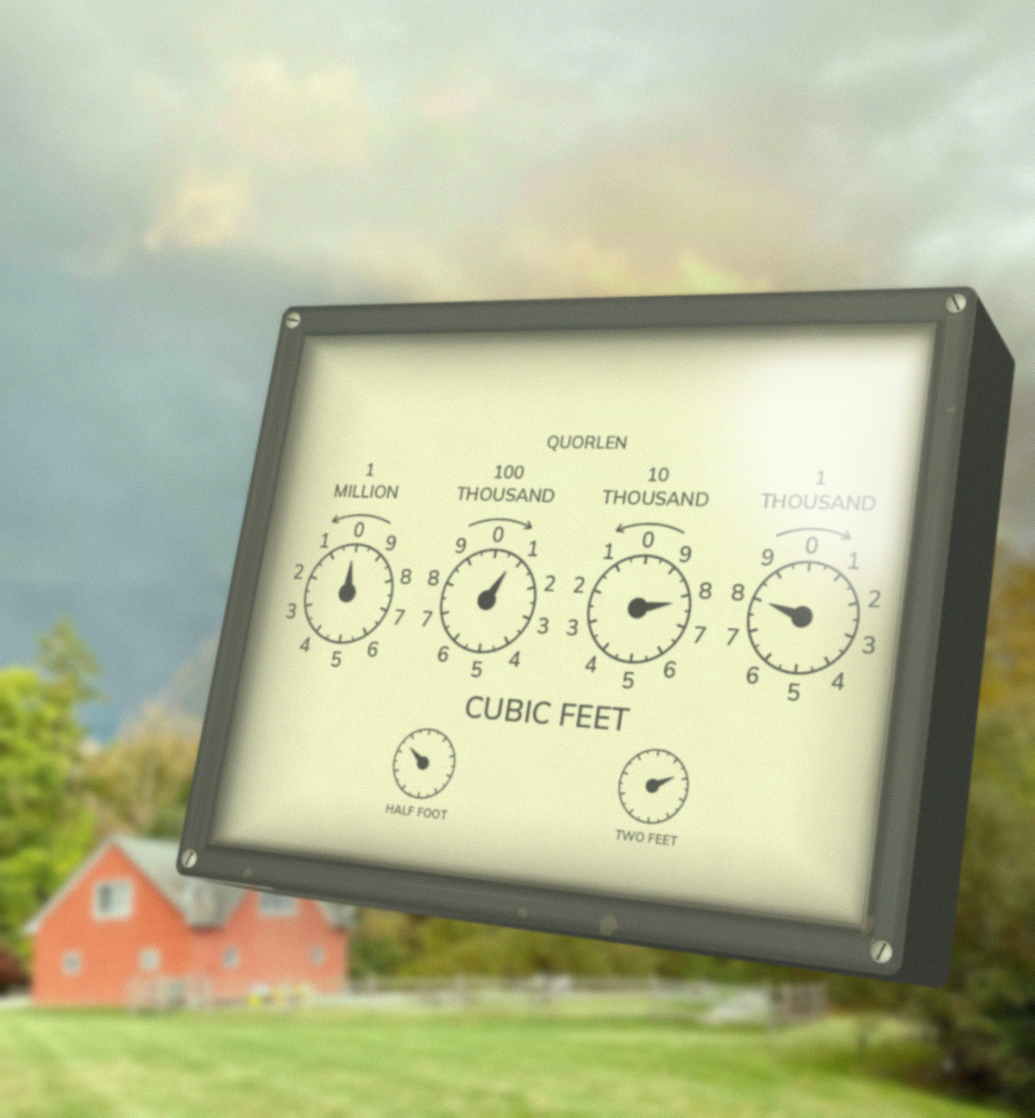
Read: 7800ft³
